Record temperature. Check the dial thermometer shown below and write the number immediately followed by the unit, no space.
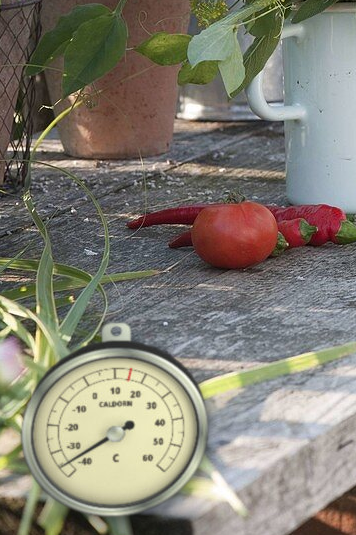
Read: -35°C
